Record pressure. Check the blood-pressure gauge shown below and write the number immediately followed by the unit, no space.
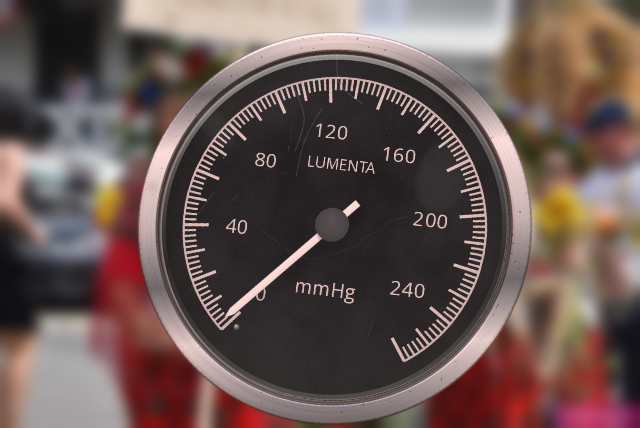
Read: 2mmHg
